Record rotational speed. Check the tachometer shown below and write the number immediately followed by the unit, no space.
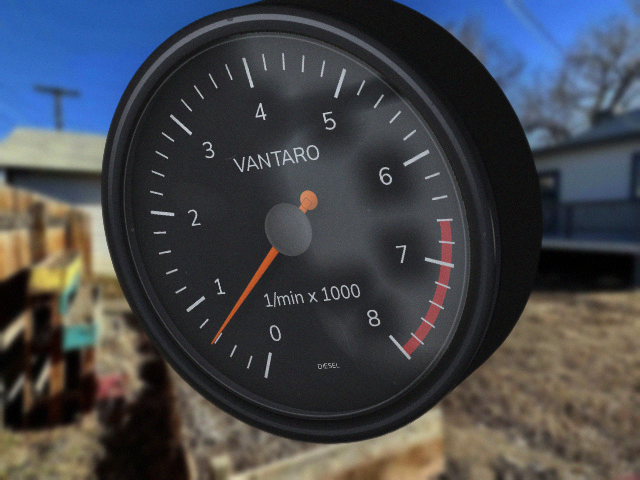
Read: 600rpm
